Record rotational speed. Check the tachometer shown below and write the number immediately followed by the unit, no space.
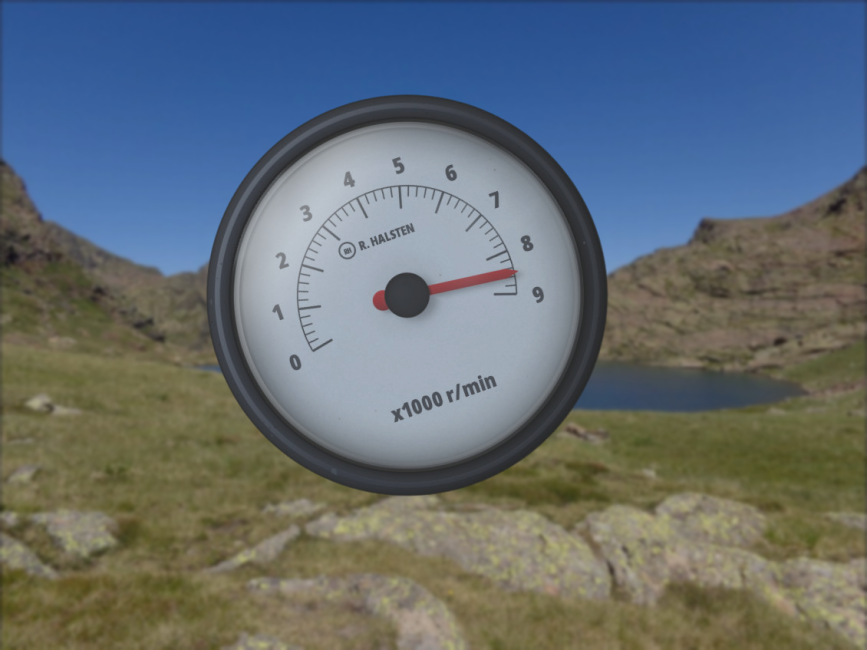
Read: 8500rpm
